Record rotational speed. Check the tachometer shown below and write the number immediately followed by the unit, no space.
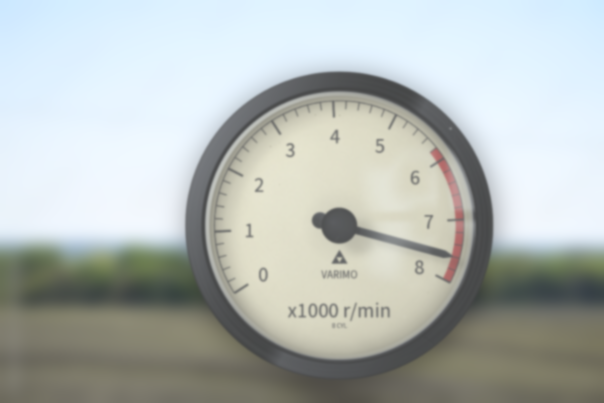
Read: 7600rpm
